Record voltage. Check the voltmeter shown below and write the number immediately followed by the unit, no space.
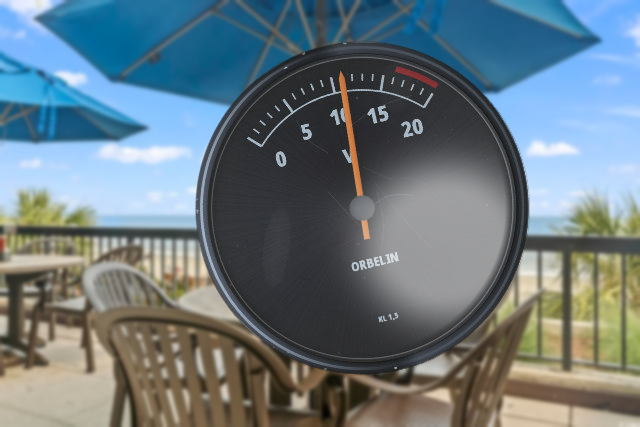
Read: 11V
